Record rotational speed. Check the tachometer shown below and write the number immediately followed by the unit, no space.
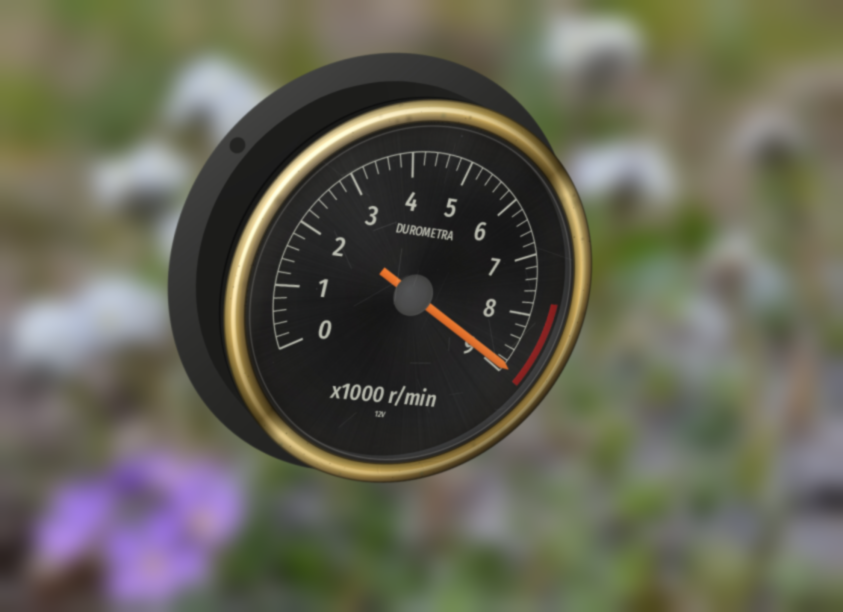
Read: 8900rpm
